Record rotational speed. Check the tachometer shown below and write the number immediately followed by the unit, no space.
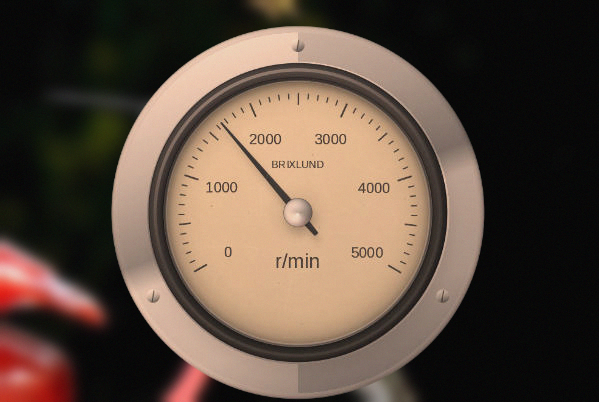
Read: 1650rpm
